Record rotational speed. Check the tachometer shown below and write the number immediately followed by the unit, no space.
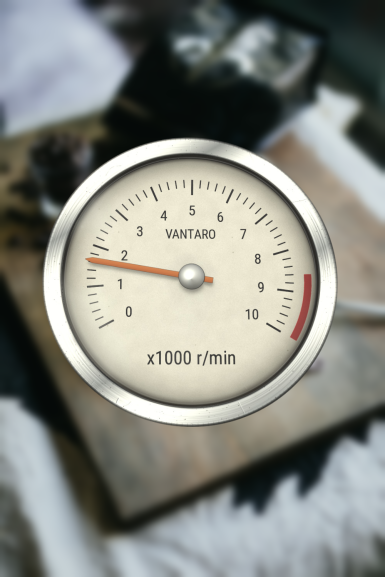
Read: 1600rpm
